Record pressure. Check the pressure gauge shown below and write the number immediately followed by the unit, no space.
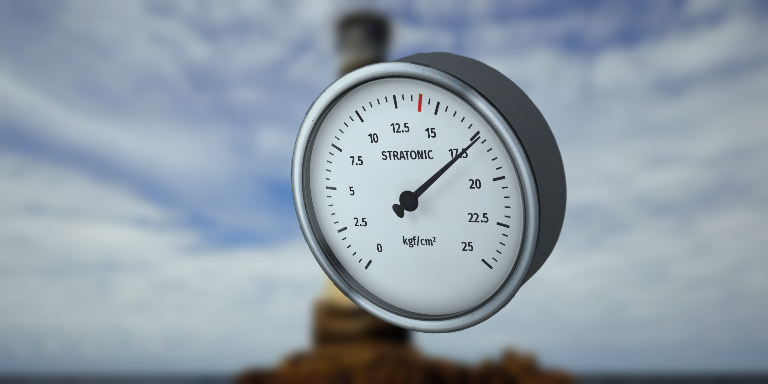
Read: 17.75kg/cm²
